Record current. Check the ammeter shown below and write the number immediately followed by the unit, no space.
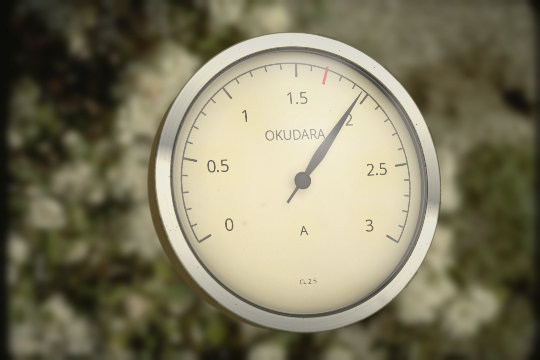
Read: 1.95A
